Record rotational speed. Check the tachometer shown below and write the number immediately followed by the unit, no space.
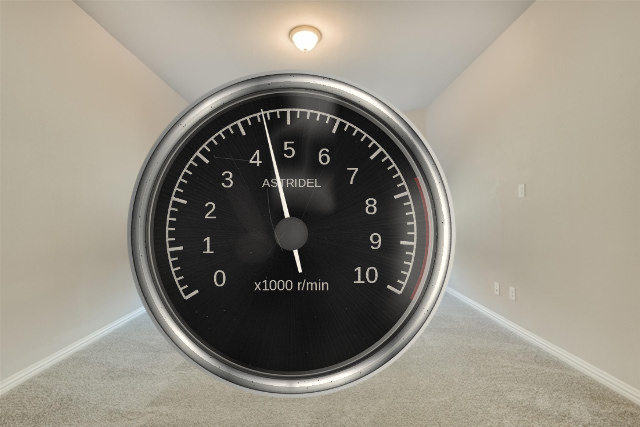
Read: 4500rpm
